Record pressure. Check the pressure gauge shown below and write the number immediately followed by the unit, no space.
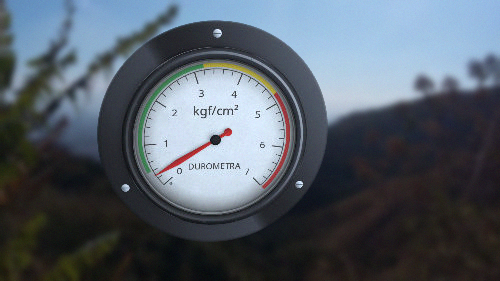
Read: 0.3kg/cm²
